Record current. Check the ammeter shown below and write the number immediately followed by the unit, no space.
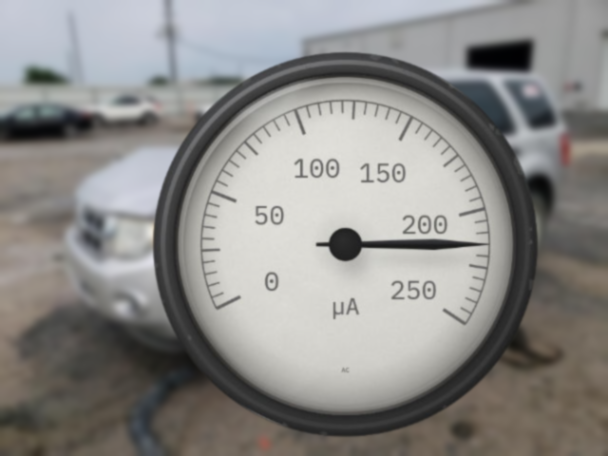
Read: 215µA
